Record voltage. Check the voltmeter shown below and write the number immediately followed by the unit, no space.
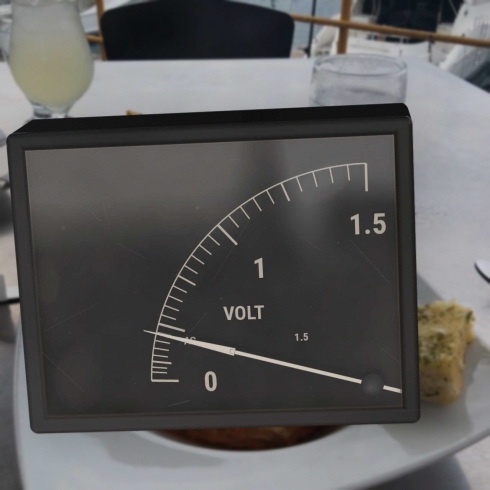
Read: 0.45V
